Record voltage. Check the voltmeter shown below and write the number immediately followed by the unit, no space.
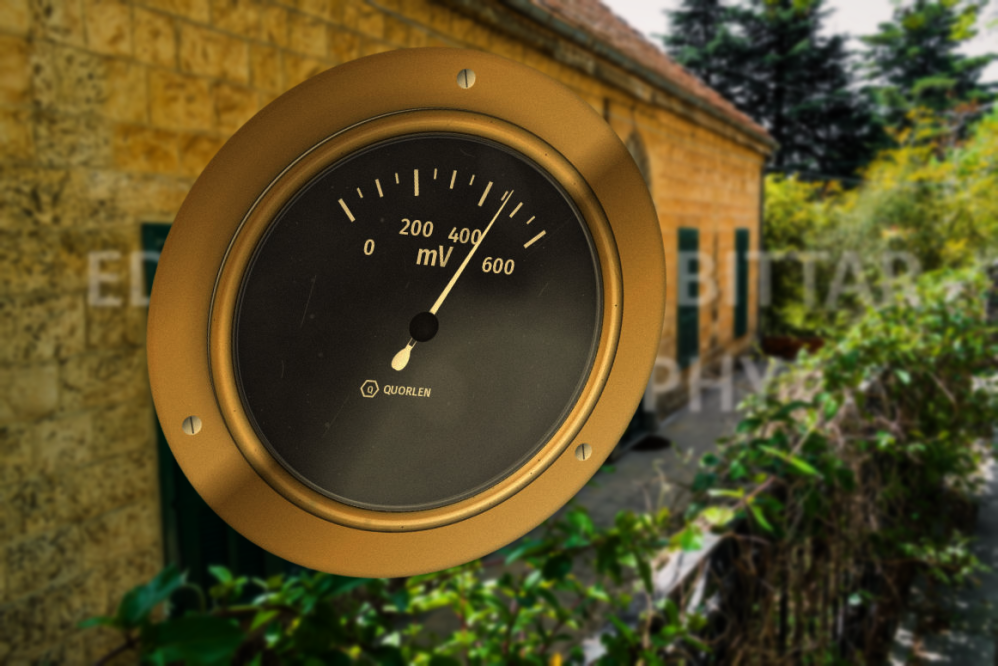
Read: 450mV
